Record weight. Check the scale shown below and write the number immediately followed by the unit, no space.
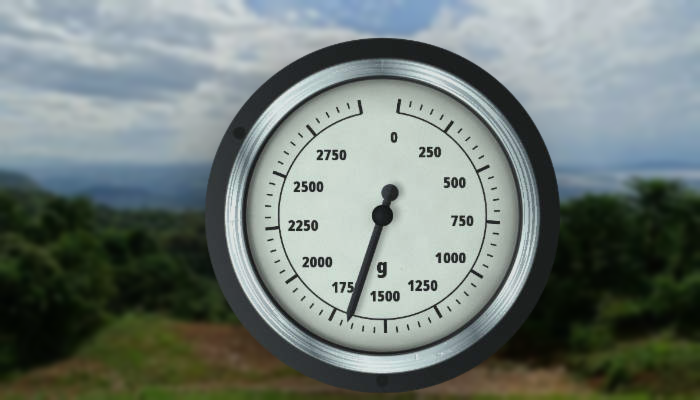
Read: 1675g
